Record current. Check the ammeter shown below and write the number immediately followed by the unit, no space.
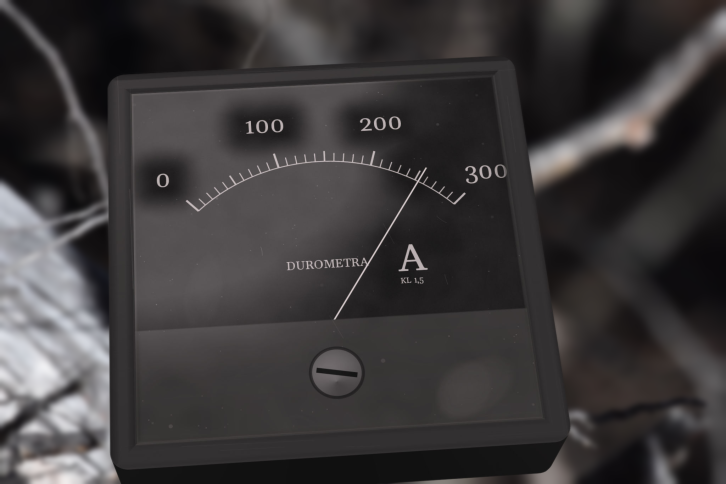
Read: 255A
